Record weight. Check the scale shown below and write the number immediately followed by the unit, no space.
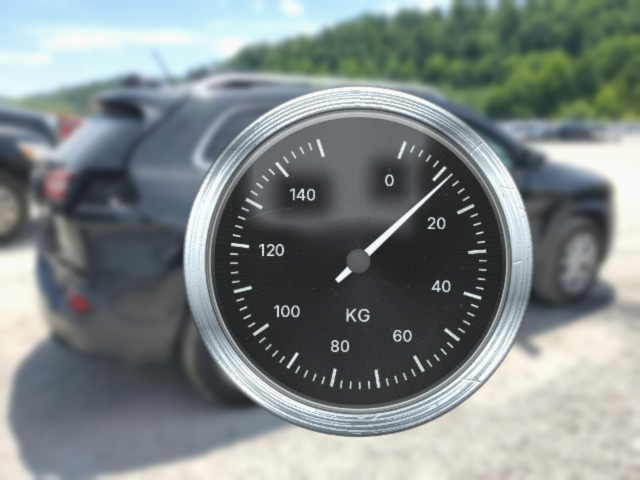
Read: 12kg
